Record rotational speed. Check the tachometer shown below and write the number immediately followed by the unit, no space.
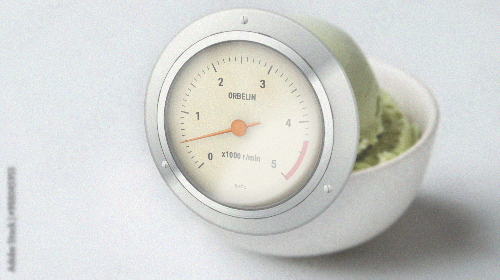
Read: 500rpm
